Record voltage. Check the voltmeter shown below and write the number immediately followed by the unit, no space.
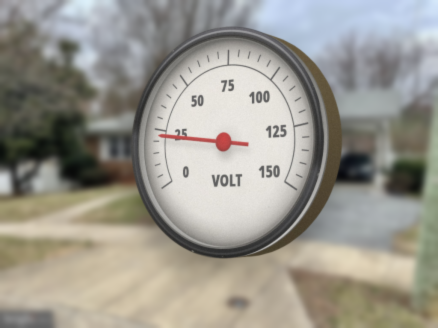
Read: 22.5V
